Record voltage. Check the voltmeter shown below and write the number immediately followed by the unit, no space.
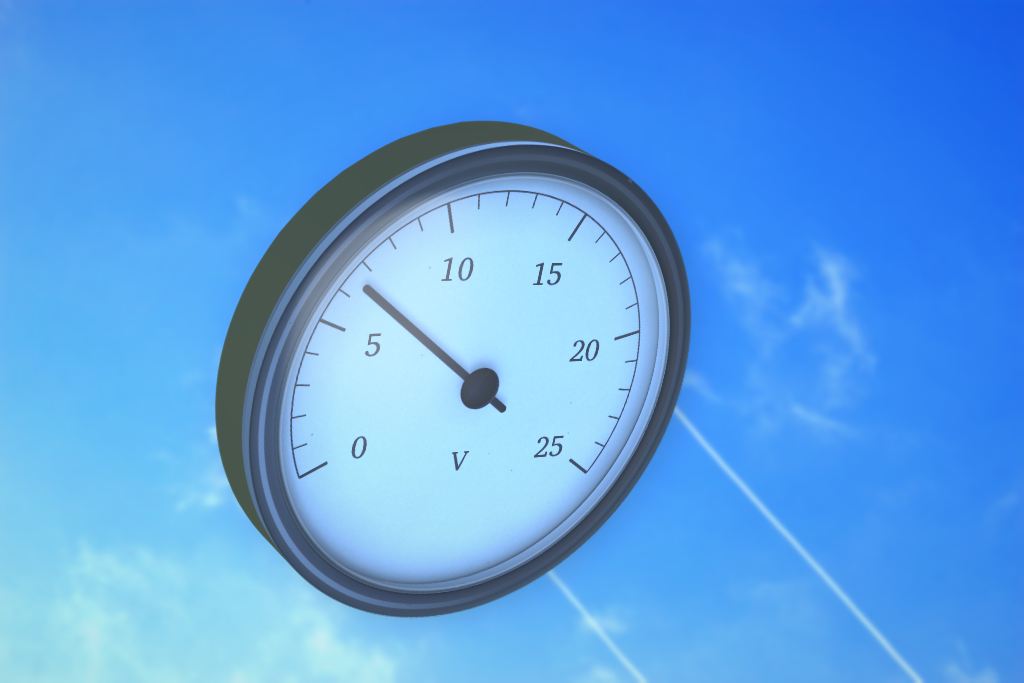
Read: 6.5V
